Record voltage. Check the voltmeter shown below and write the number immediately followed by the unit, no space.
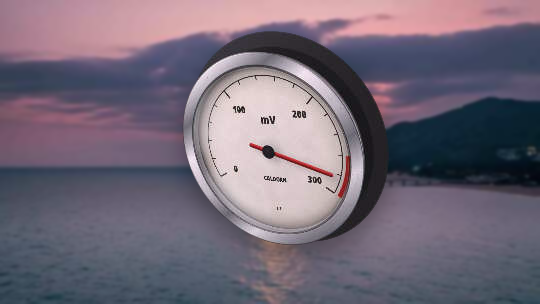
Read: 280mV
